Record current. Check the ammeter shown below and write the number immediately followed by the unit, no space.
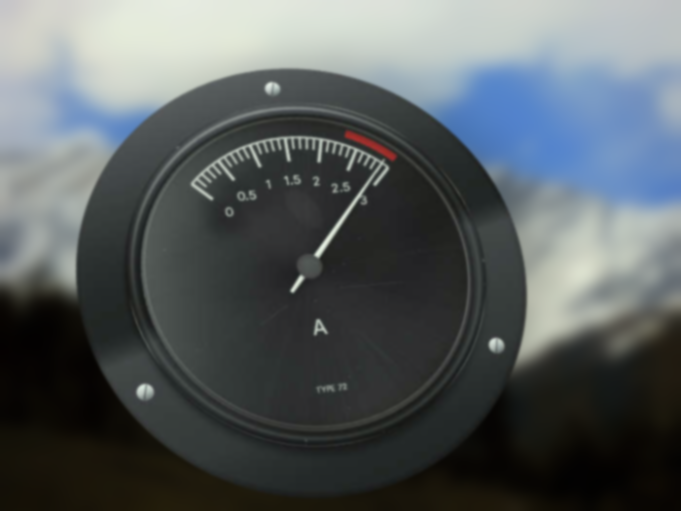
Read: 2.9A
